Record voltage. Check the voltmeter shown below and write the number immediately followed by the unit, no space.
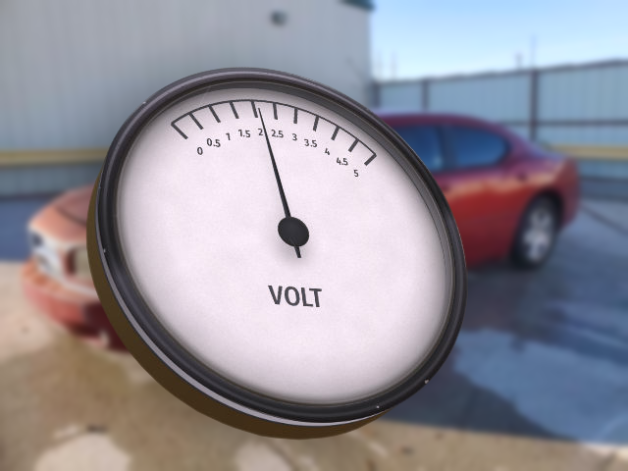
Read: 2V
